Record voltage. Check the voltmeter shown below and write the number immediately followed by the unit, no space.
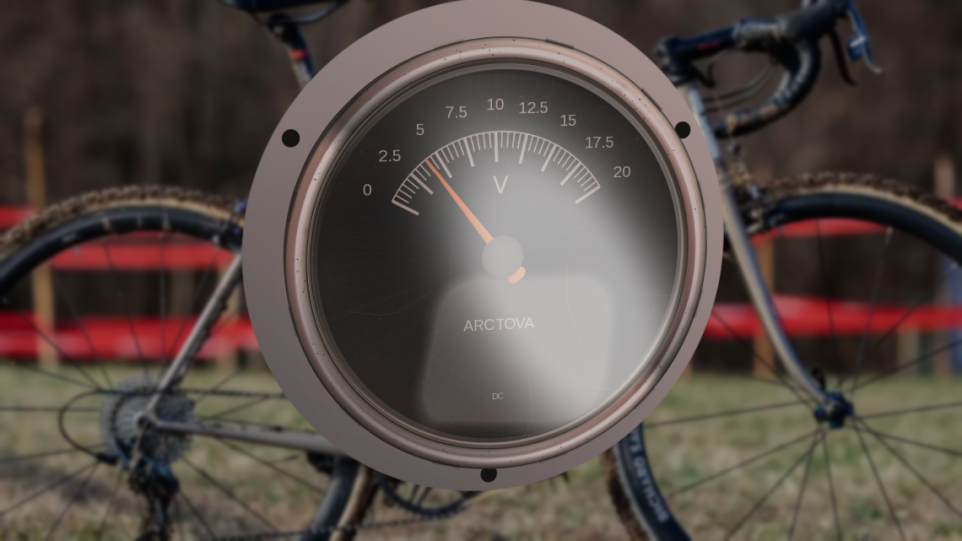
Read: 4V
